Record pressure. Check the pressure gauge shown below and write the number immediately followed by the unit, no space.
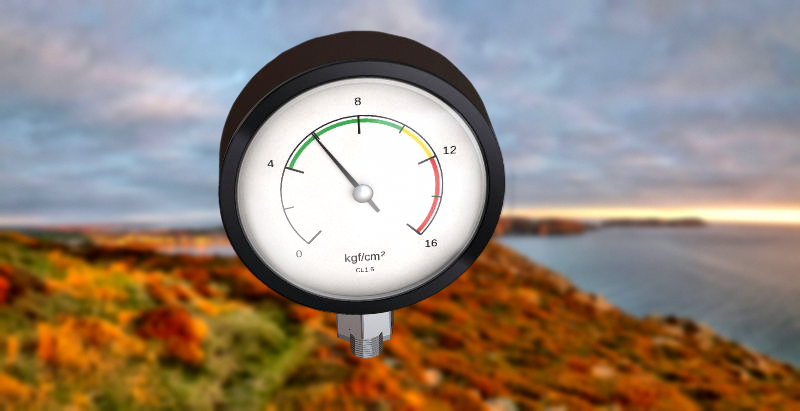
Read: 6kg/cm²
